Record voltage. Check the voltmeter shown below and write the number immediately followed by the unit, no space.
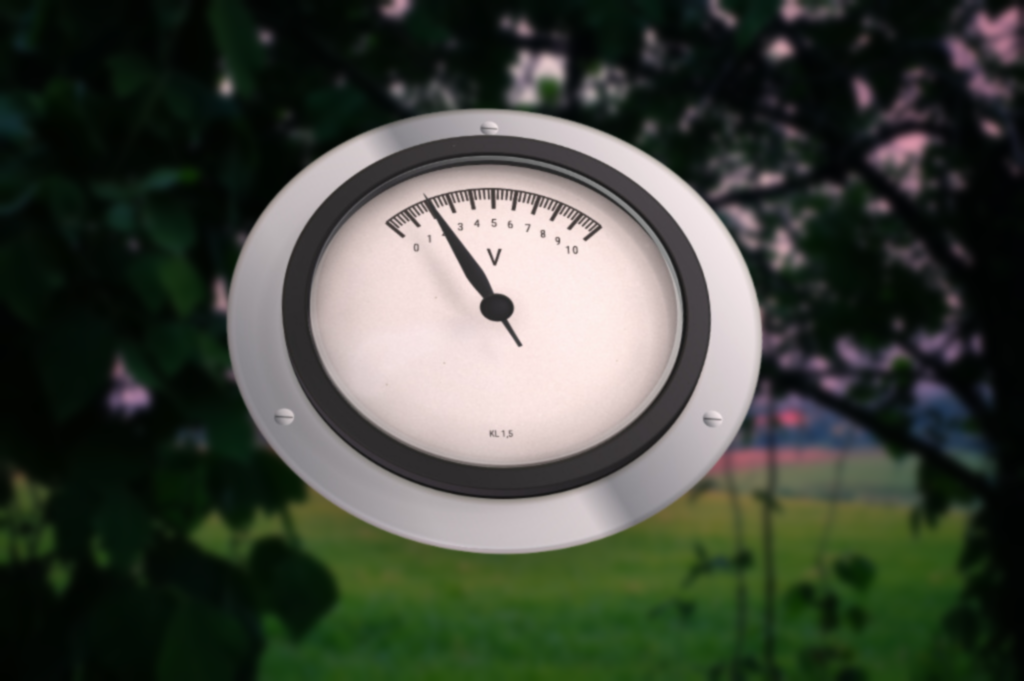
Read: 2V
